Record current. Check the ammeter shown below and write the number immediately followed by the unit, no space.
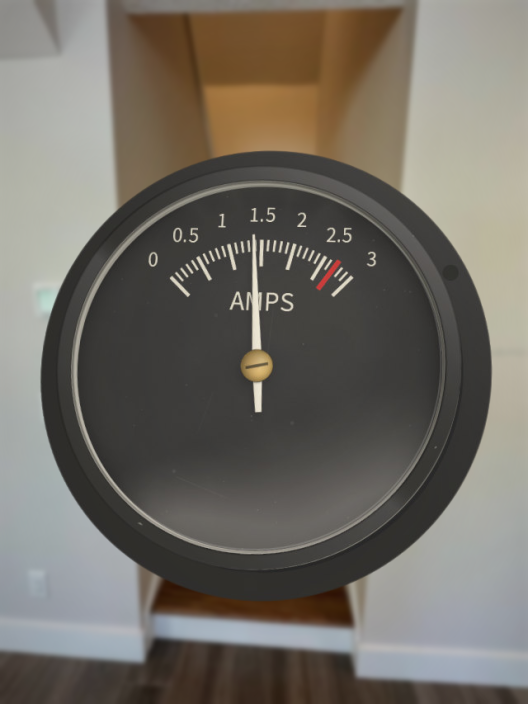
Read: 1.4A
